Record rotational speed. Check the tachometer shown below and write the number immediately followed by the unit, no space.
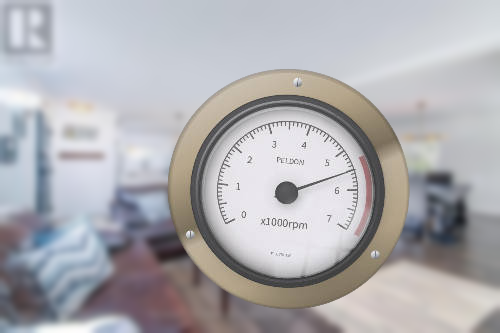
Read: 5500rpm
